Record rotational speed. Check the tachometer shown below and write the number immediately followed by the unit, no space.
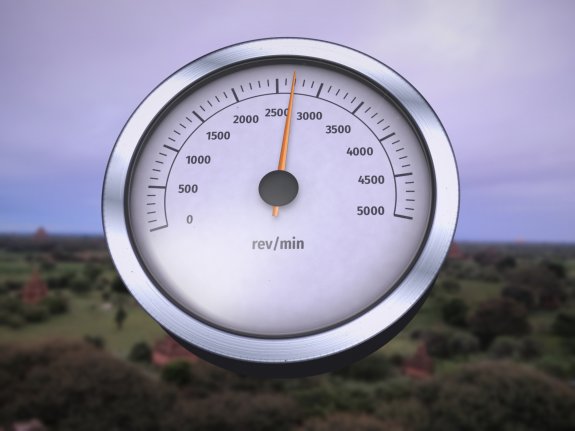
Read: 2700rpm
